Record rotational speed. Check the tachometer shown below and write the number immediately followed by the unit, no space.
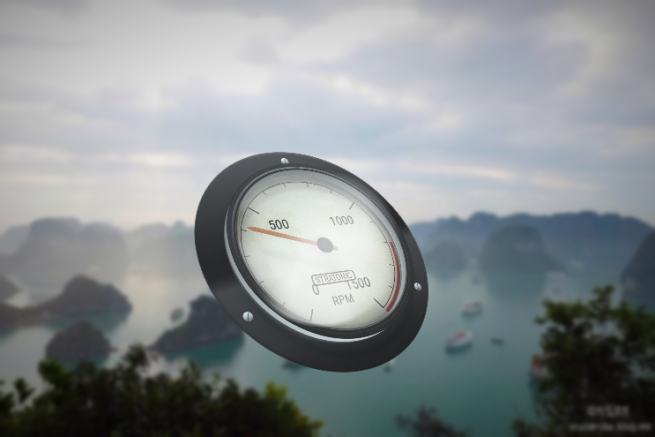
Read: 400rpm
